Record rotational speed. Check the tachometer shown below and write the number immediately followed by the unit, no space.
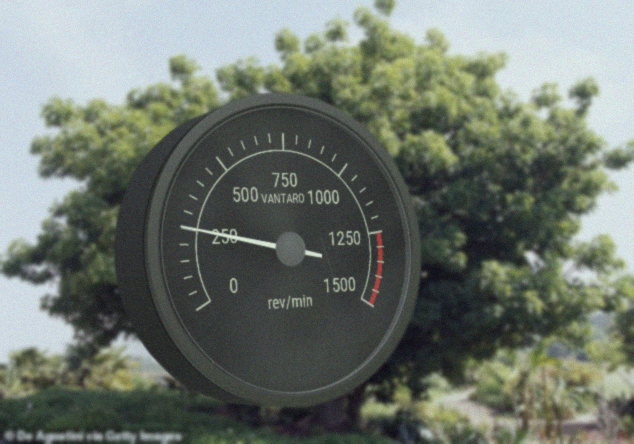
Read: 250rpm
